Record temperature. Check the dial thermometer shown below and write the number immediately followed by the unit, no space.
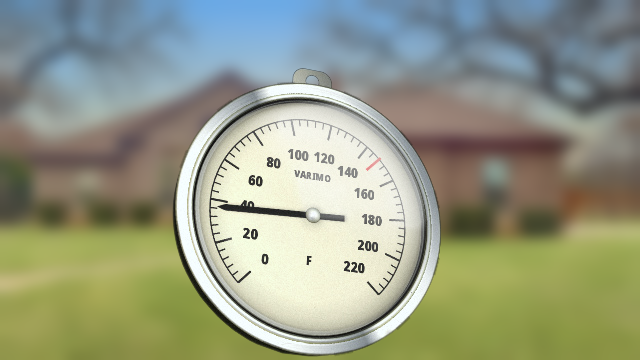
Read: 36°F
